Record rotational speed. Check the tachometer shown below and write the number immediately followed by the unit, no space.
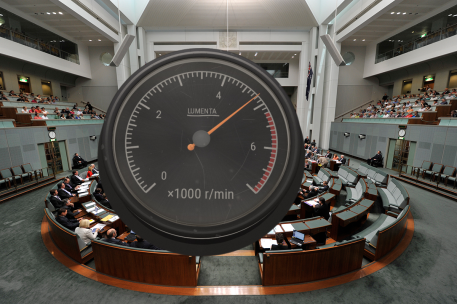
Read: 4800rpm
